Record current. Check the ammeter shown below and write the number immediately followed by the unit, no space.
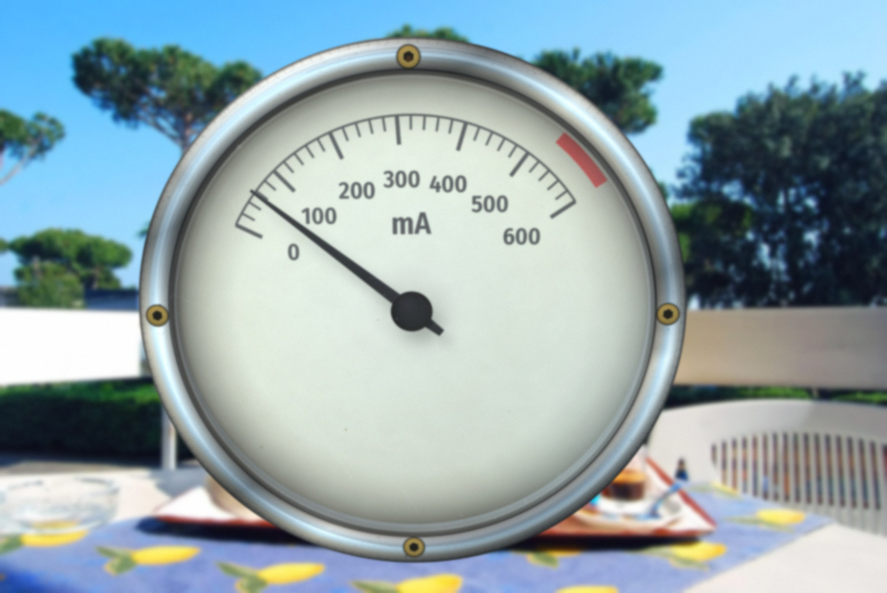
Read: 60mA
